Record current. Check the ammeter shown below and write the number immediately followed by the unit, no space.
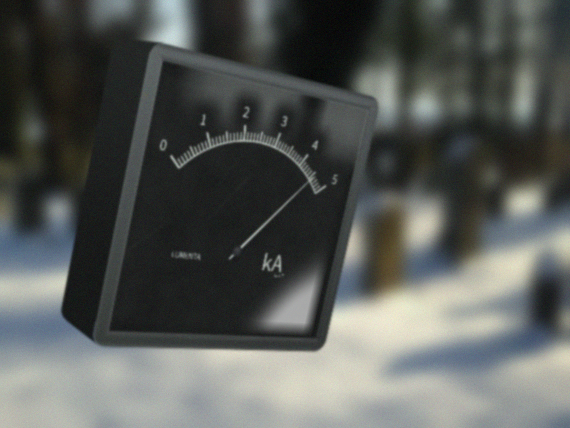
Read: 4.5kA
